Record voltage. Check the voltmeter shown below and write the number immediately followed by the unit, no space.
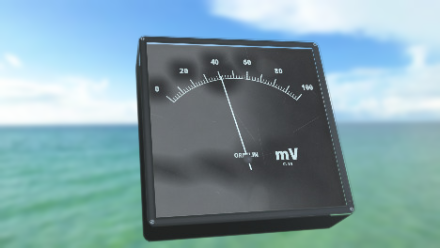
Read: 40mV
